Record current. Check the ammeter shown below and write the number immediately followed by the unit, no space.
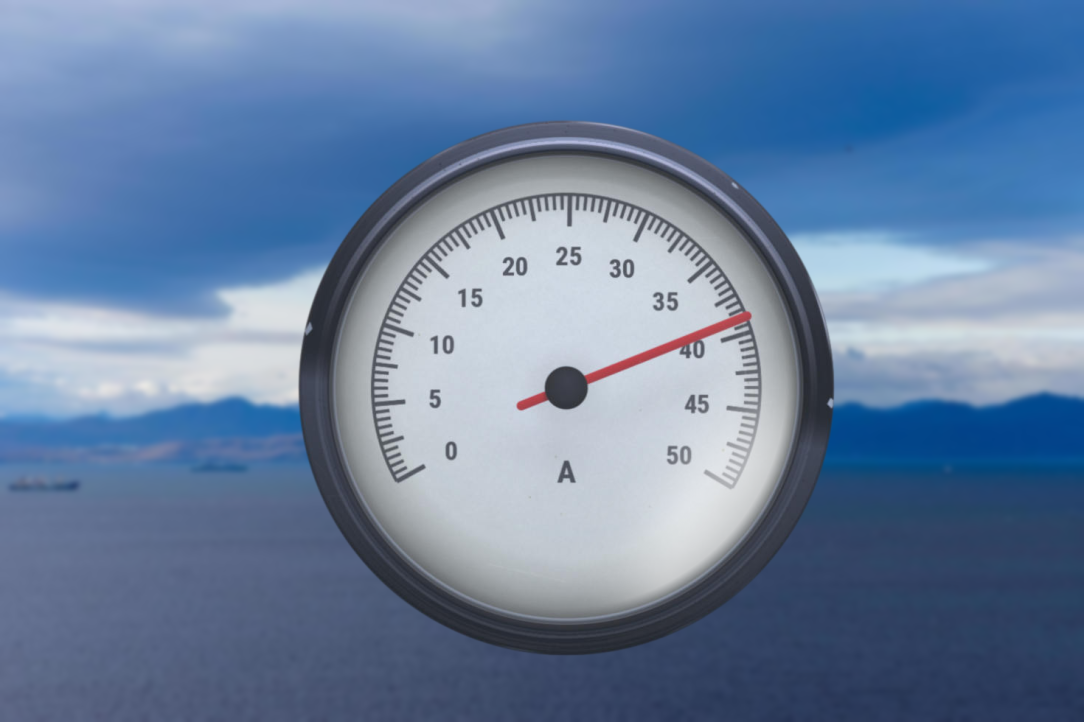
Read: 39A
